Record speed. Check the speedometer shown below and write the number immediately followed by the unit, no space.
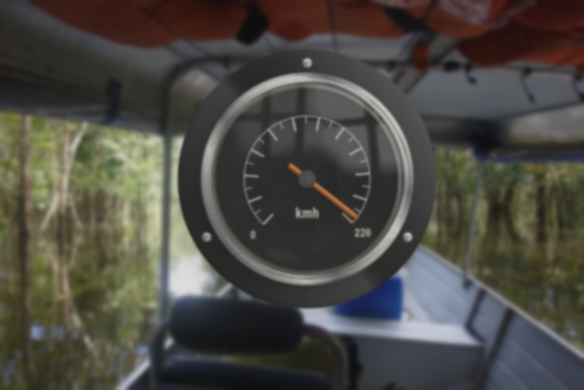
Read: 215km/h
